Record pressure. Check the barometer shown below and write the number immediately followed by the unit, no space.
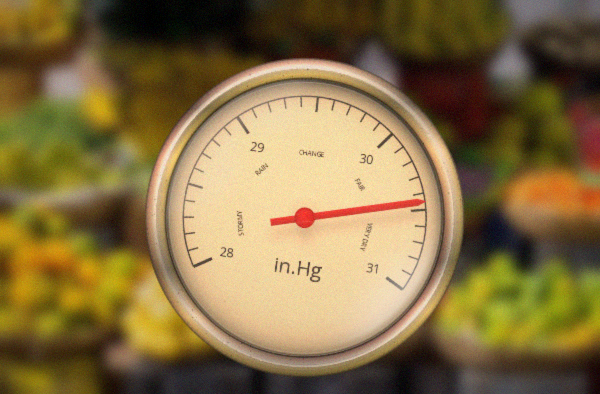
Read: 30.45inHg
